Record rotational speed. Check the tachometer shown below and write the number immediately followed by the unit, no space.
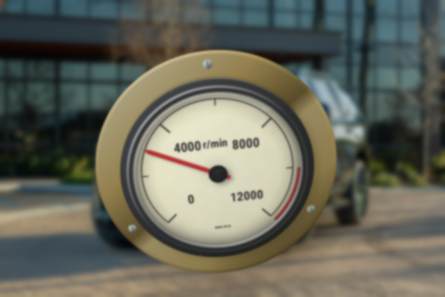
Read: 3000rpm
